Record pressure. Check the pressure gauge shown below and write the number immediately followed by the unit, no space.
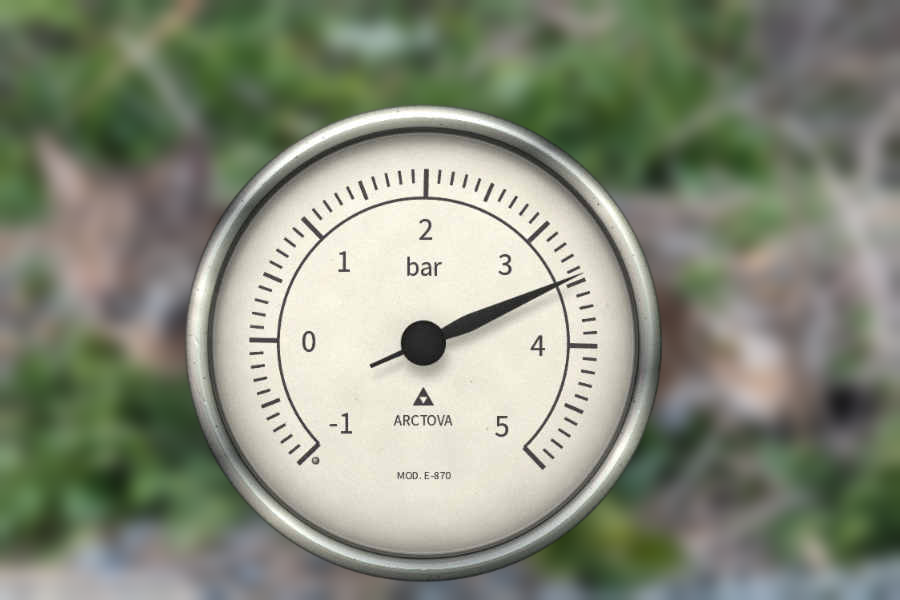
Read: 3.45bar
